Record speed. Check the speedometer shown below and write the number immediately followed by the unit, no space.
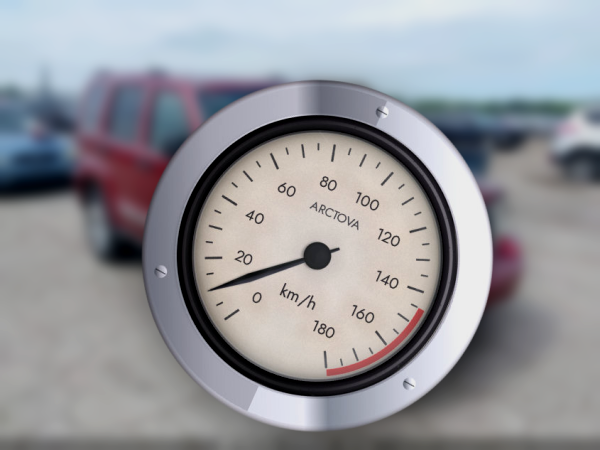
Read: 10km/h
